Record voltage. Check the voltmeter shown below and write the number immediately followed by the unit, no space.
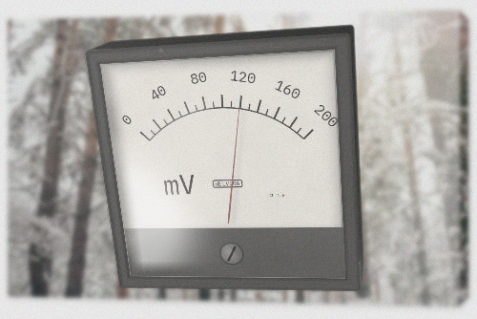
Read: 120mV
